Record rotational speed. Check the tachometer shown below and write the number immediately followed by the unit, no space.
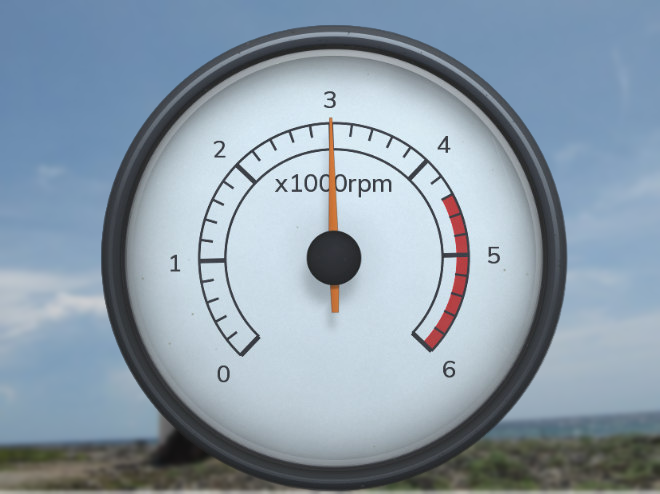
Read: 3000rpm
